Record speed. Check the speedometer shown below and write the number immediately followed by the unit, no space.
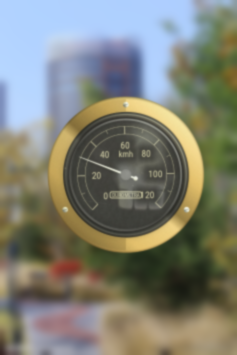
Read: 30km/h
